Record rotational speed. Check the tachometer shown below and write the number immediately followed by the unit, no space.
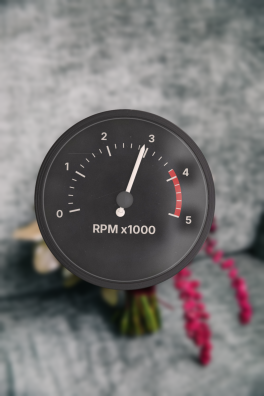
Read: 2900rpm
